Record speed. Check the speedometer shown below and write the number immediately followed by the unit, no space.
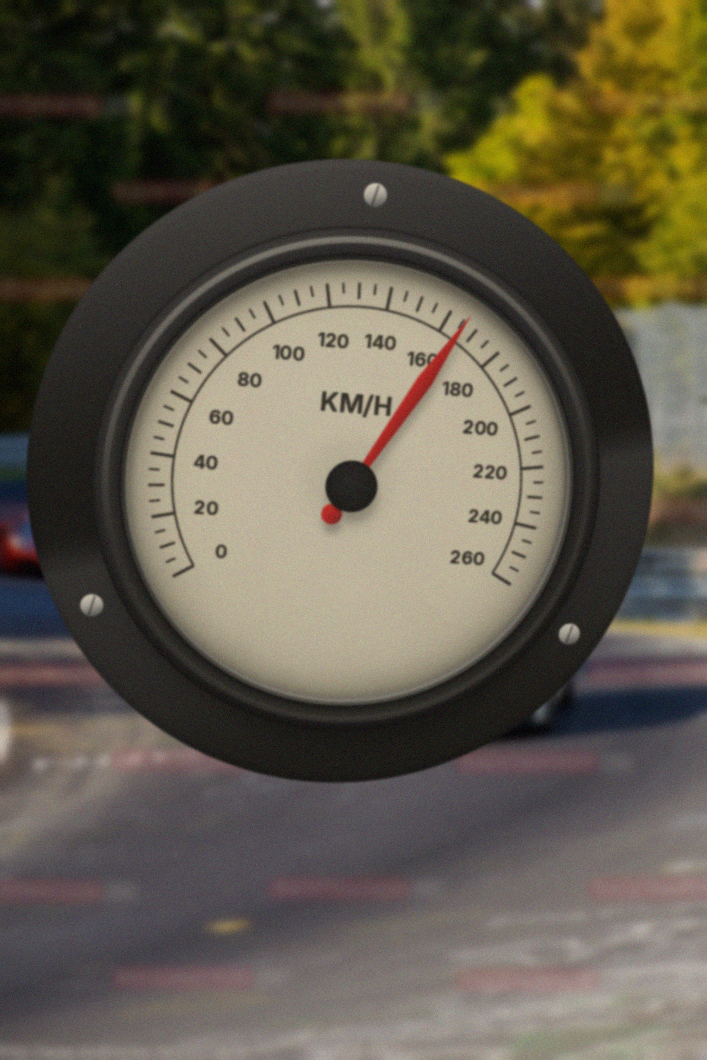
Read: 165km/h
